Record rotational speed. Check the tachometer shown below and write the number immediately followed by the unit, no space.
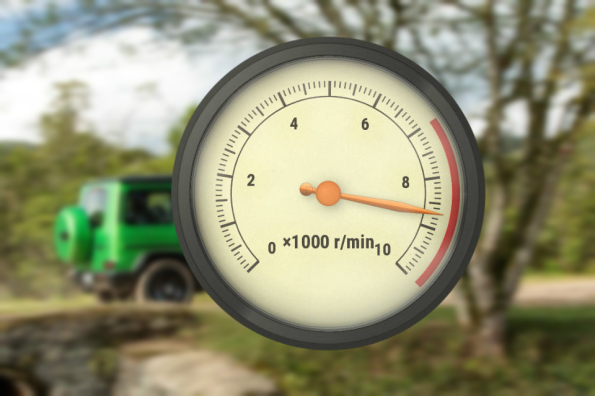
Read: 8700rpm
